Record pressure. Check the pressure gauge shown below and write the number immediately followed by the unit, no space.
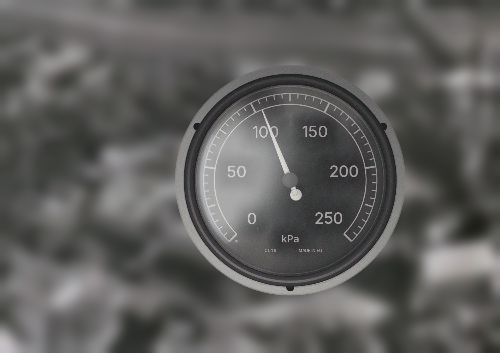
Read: 105kPa
